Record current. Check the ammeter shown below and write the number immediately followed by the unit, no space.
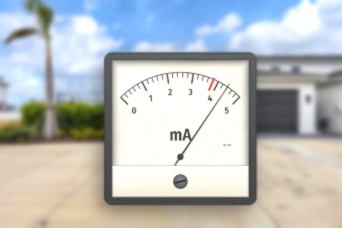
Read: 4.4mA
